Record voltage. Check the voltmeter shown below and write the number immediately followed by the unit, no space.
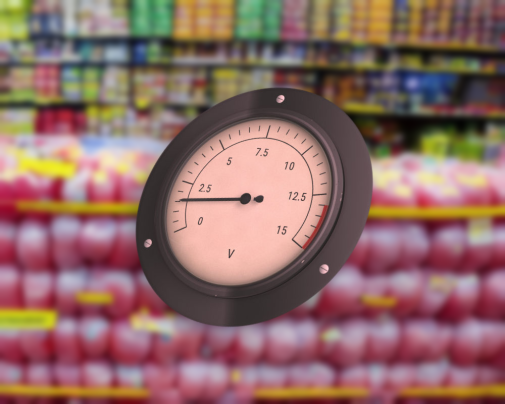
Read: 1.5V
